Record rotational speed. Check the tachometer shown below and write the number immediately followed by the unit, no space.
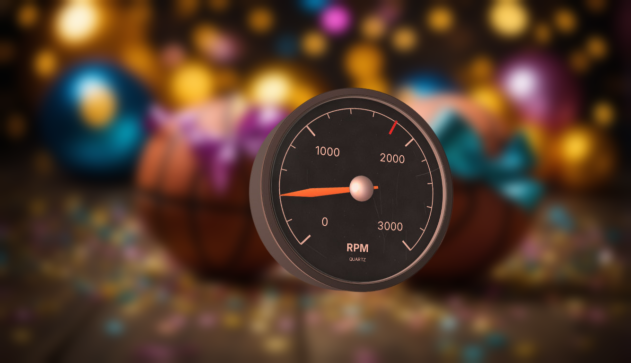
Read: 400rpm
